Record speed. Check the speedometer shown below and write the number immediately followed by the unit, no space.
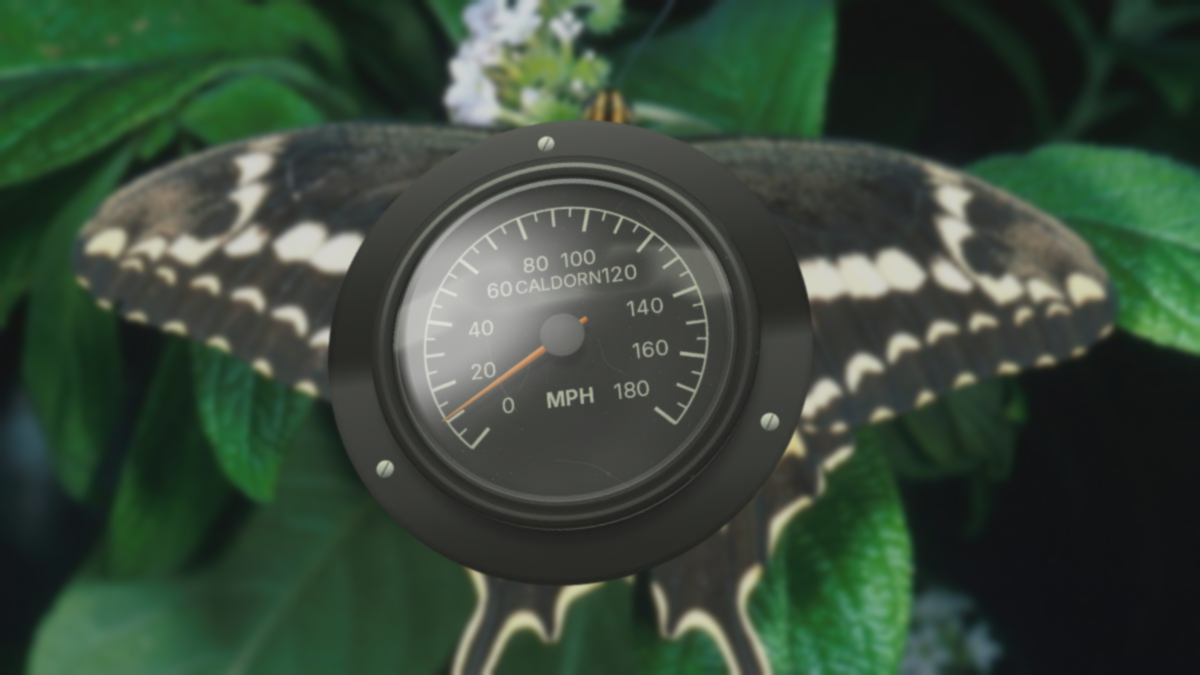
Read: 10mph
